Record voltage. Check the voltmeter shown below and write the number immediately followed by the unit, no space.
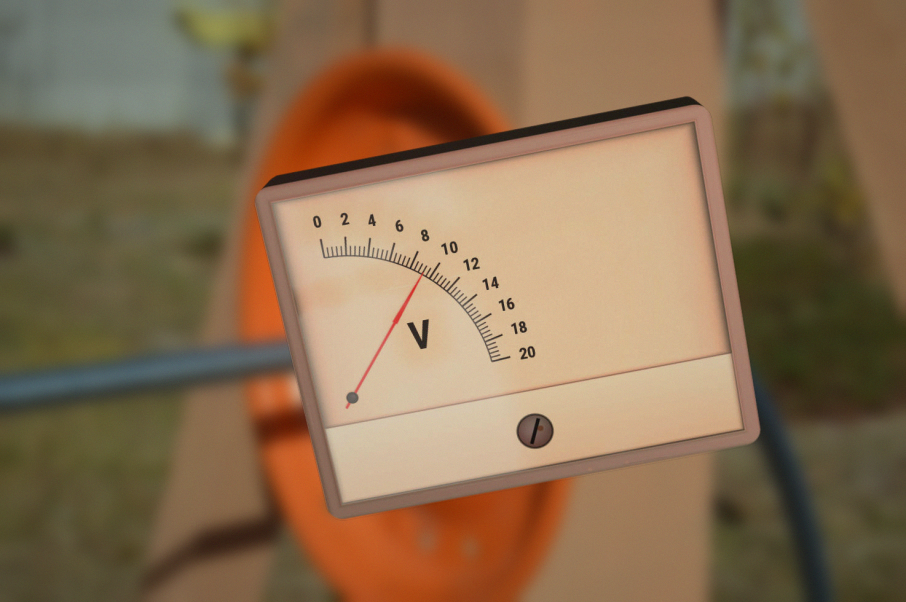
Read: 9.2V
